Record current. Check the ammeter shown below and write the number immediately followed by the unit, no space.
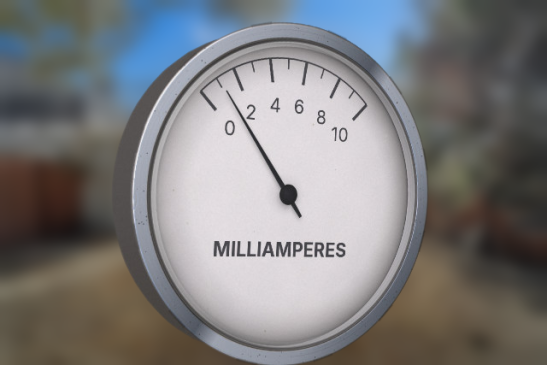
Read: 1mA
